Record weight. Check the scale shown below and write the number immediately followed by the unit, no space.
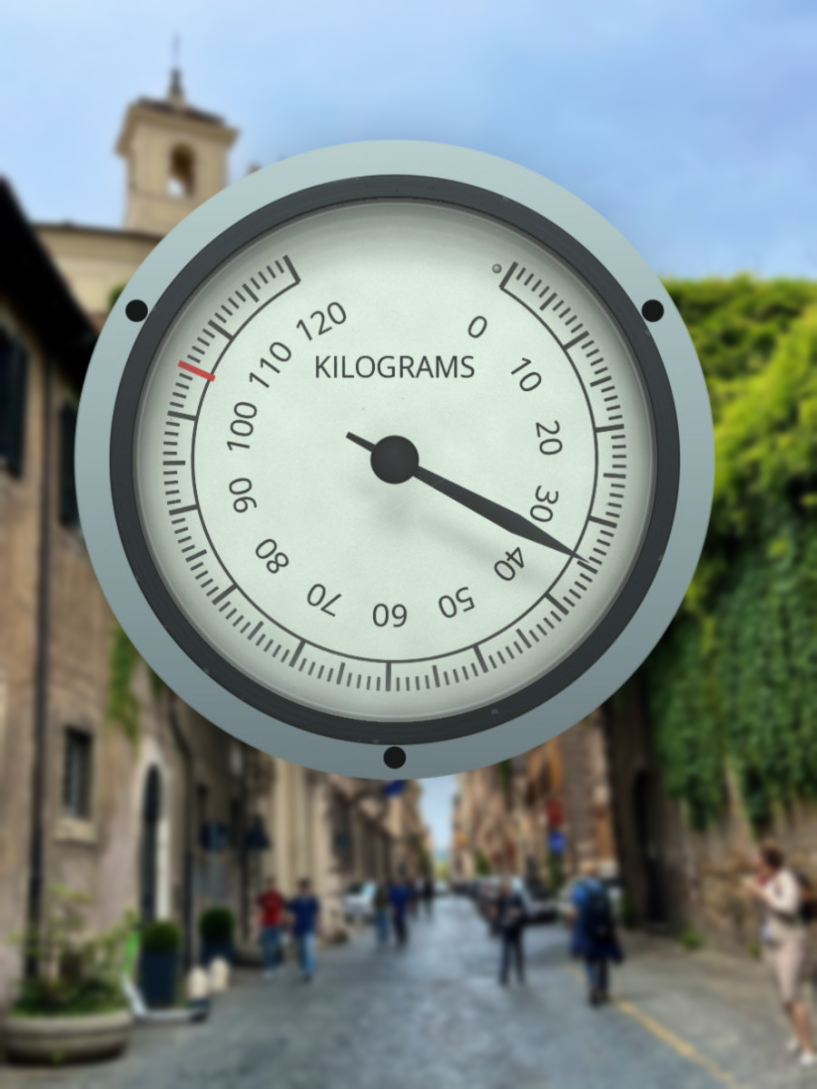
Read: 34.5kg
